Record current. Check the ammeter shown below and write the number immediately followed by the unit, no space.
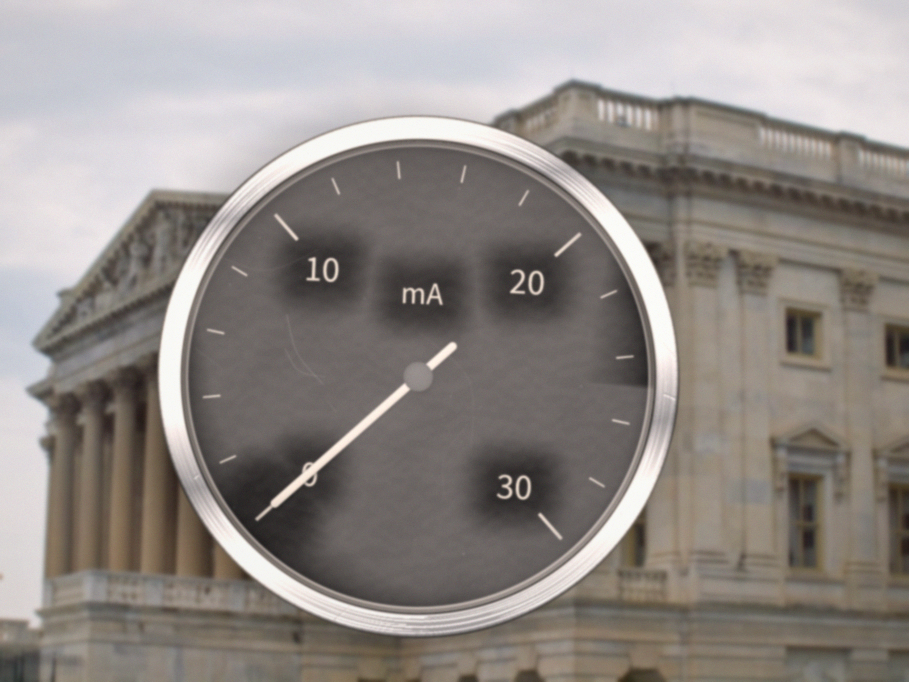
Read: 0mA
